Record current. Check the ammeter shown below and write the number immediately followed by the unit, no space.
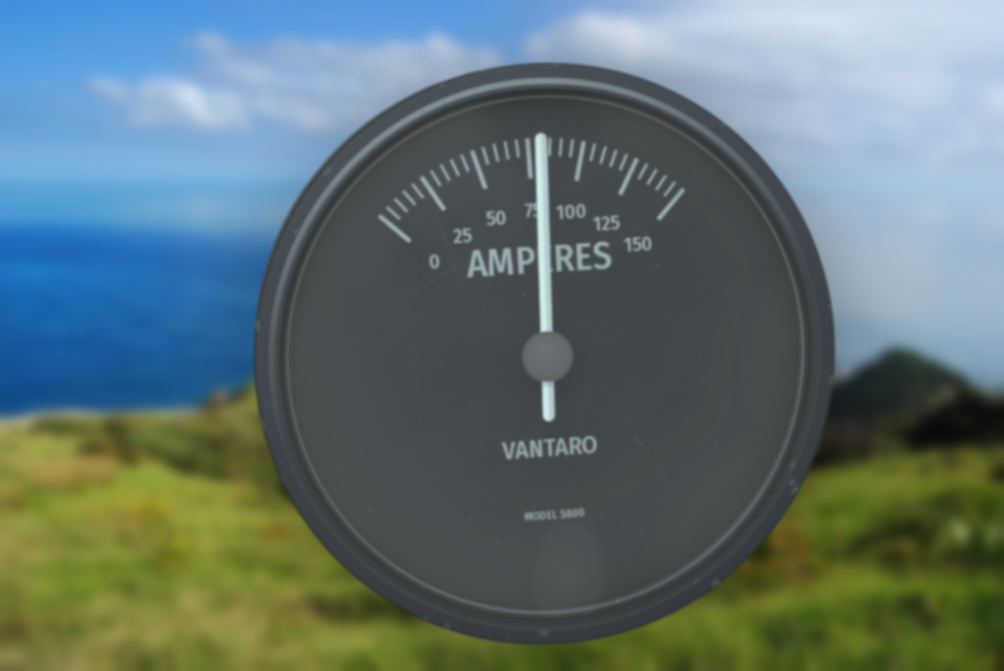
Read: 80A
